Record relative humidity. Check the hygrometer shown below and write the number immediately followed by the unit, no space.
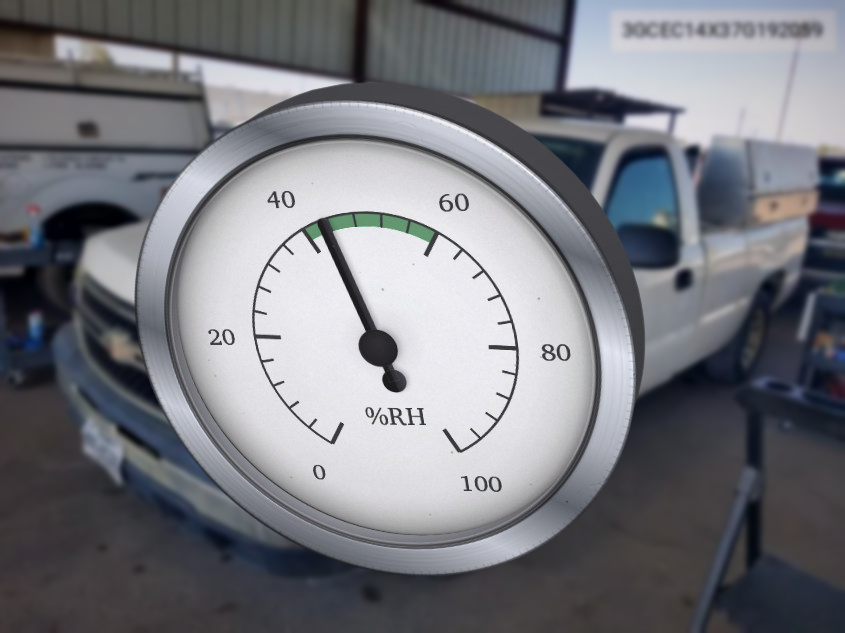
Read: 44%
